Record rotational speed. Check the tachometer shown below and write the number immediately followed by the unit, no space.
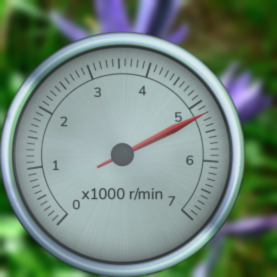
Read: 5200rpm
